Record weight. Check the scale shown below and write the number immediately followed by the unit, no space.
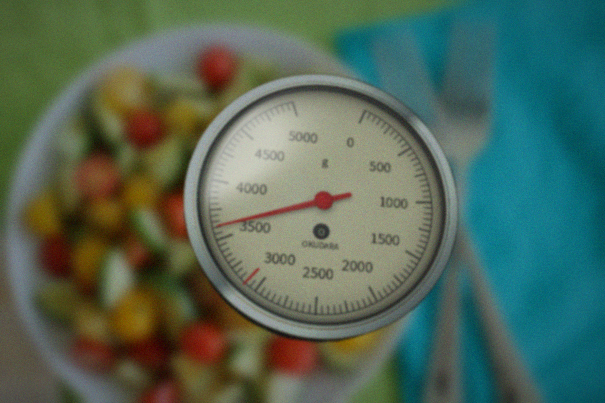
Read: 3600g
